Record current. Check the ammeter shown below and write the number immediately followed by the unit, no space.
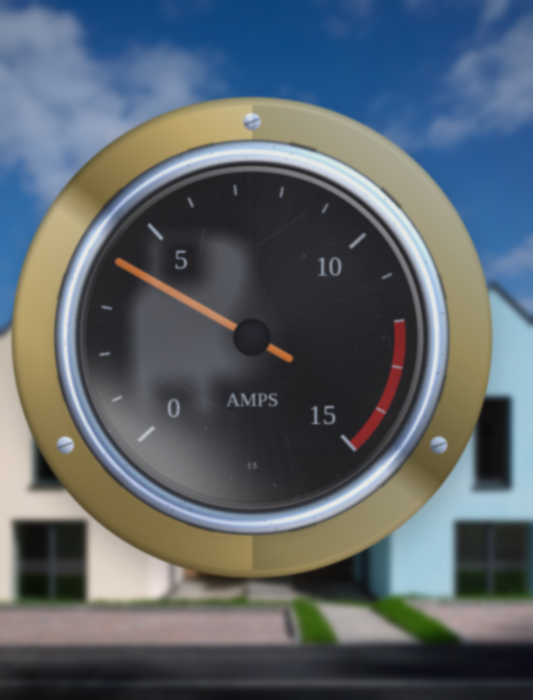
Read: 4A
